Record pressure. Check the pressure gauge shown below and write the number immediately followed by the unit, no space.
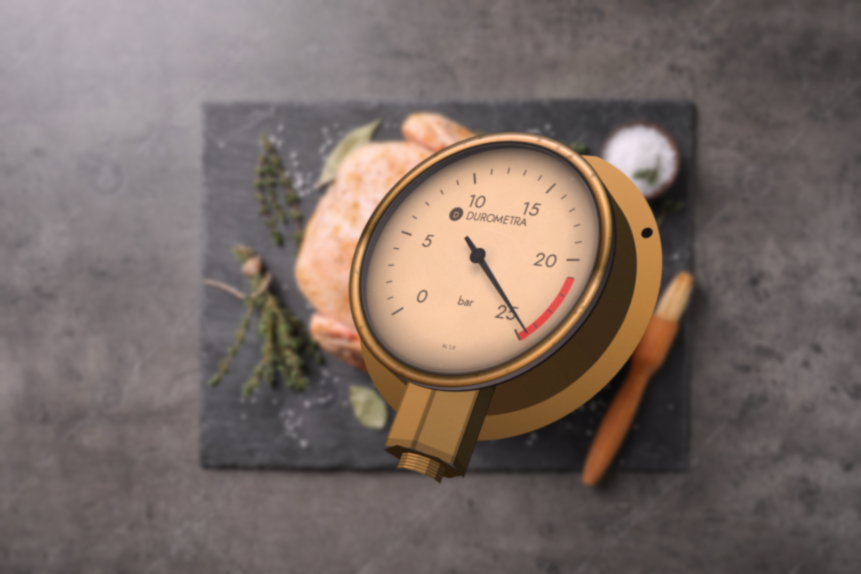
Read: 24.5bar
